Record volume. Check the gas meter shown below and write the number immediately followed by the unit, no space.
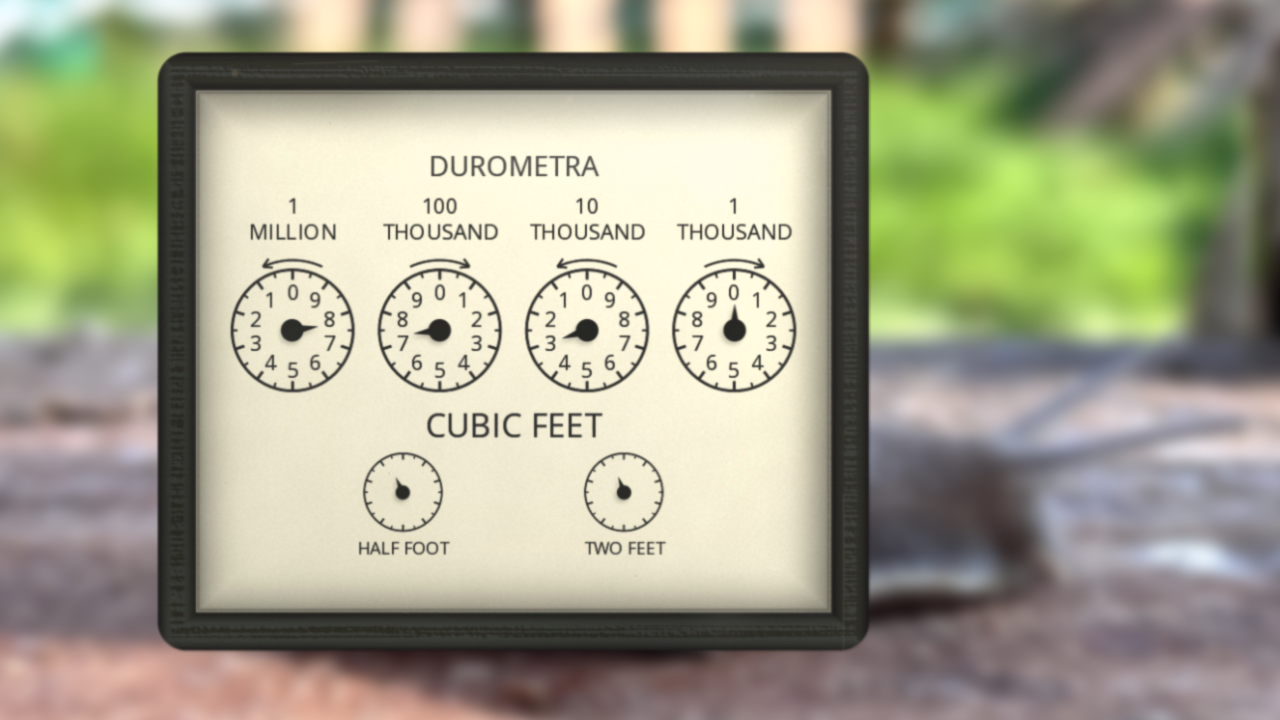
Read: 773000ft³
